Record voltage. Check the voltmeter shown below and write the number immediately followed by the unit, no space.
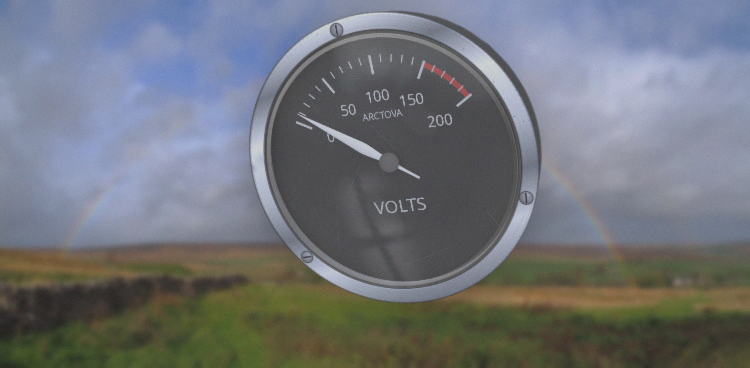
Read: 10V
